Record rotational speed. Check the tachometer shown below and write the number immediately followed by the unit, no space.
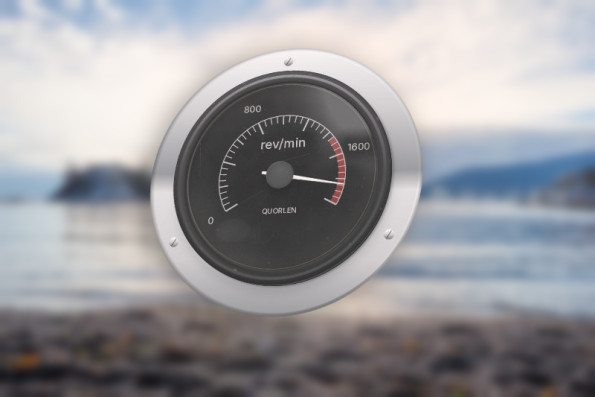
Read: 1850rpm
